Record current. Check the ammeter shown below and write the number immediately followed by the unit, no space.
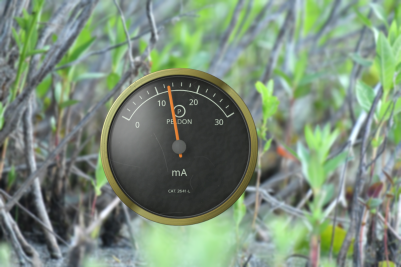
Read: 13mA
